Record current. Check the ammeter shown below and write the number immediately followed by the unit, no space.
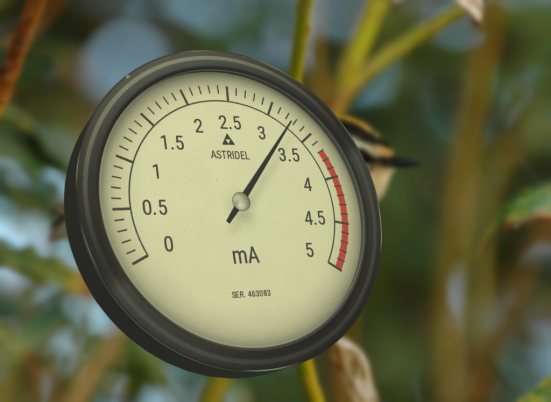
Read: 3.25mA
